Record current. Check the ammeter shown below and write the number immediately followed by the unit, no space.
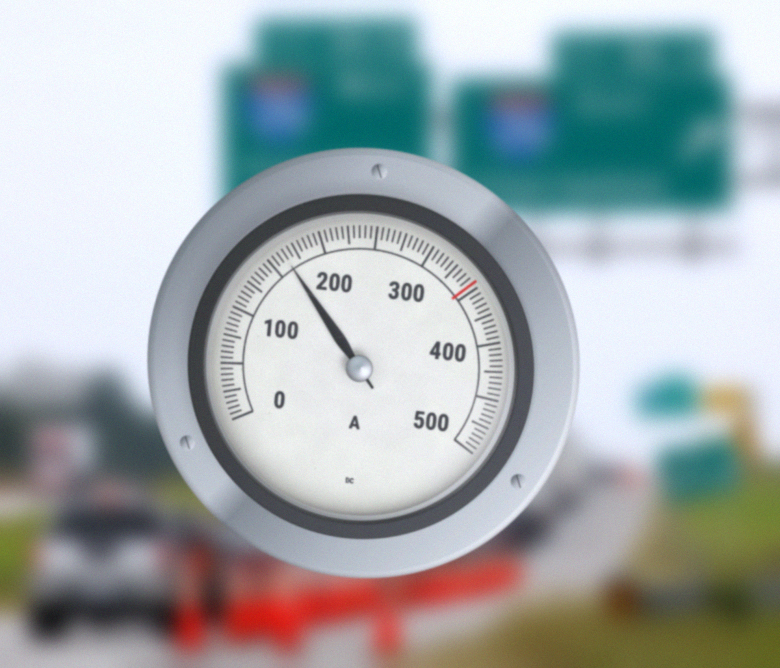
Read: 165A
